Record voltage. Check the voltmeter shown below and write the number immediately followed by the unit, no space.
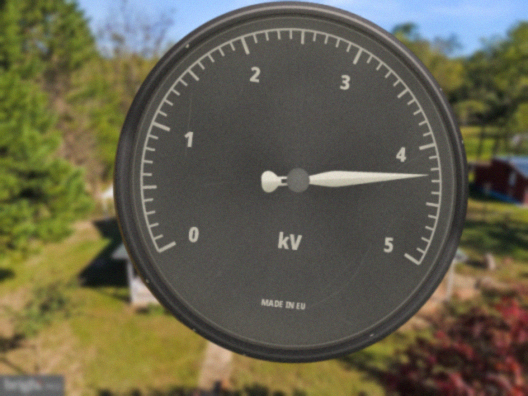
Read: 4.25kV
